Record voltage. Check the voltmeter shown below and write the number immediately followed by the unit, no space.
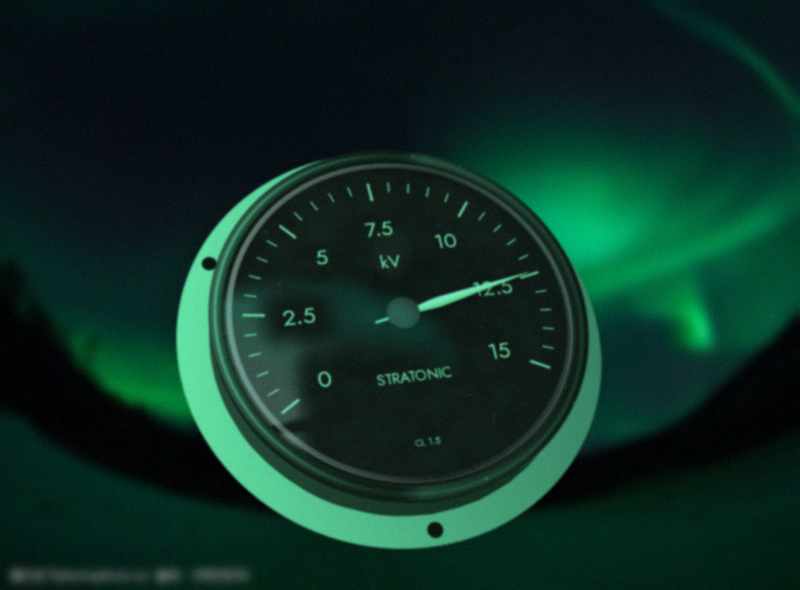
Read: 12.5kV
